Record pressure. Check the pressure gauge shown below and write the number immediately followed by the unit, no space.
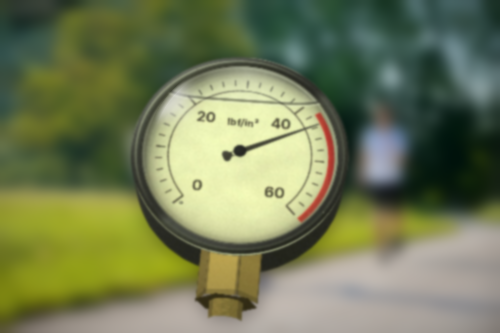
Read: 44psi
